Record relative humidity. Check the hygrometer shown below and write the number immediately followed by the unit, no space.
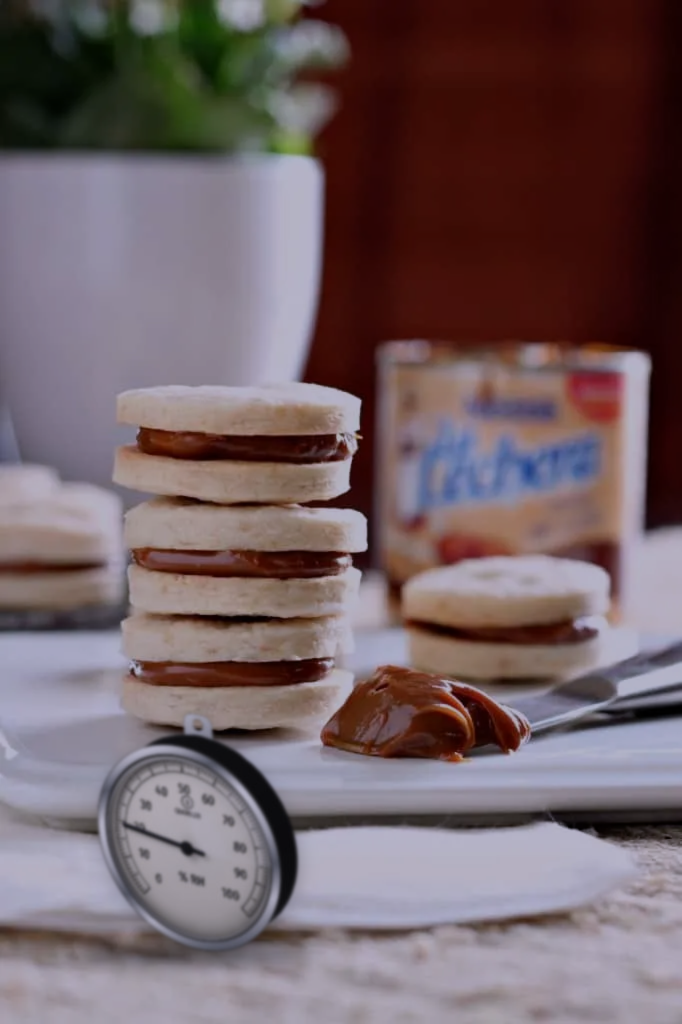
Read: 20%
